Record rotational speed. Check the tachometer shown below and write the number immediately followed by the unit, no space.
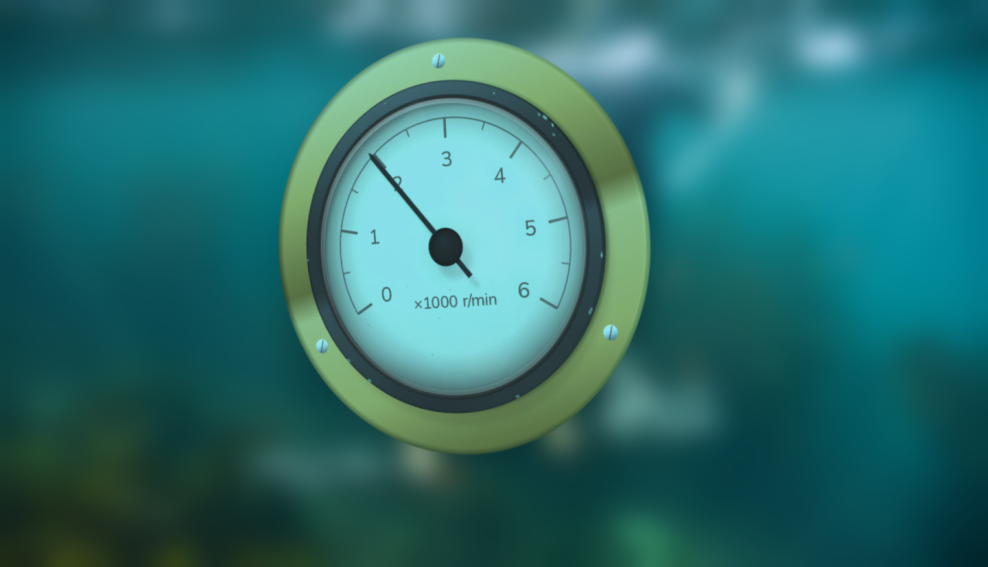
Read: 2000rpm
